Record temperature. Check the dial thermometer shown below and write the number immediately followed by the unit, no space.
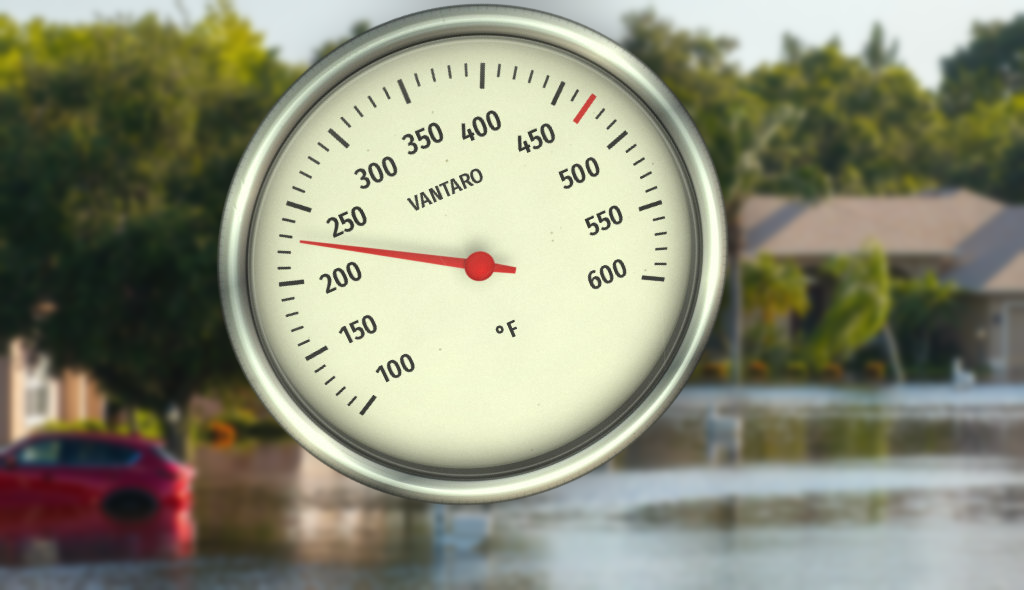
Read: 230°F
